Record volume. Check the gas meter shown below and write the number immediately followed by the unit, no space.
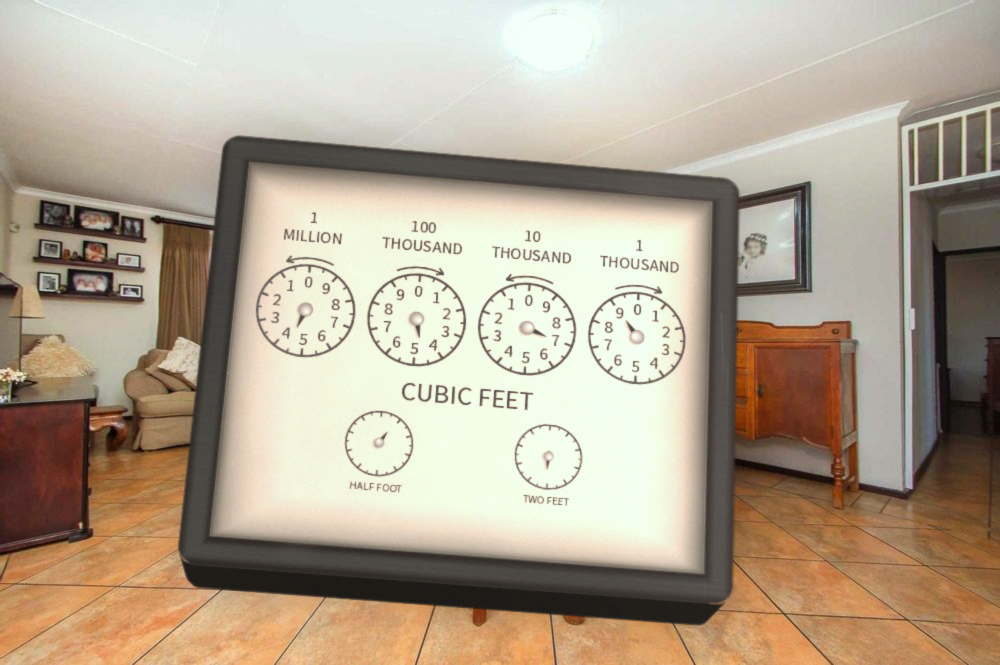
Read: 446900ft³
